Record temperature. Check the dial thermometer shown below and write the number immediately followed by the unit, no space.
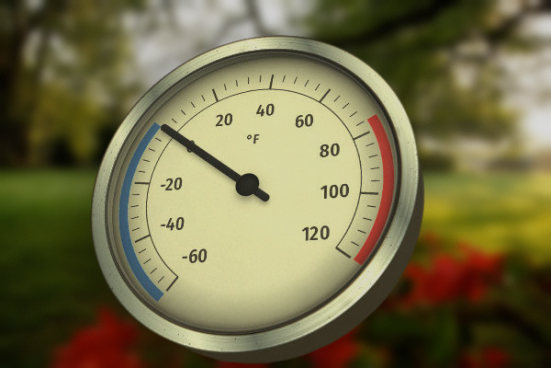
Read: 0°F
